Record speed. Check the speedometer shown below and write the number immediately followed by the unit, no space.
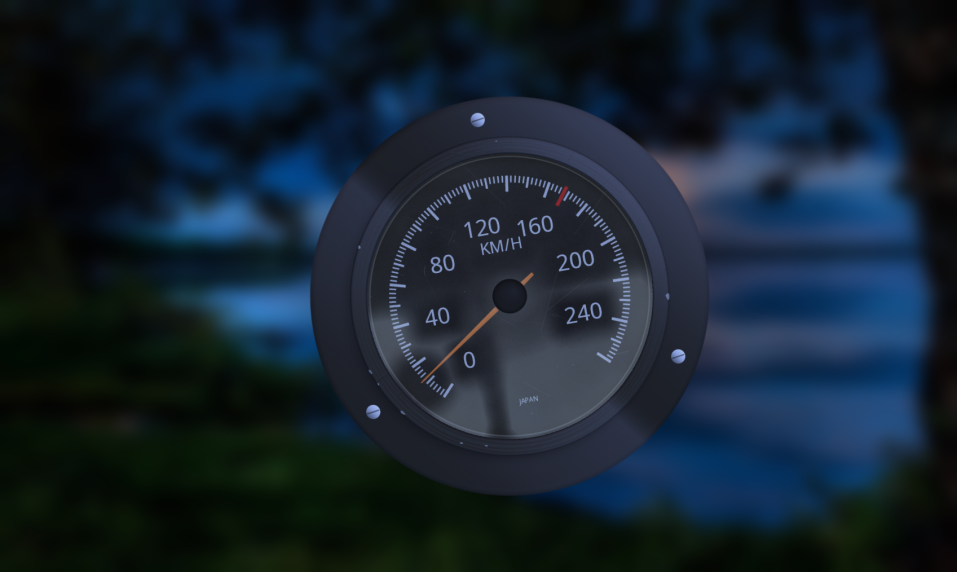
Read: 12km/h
